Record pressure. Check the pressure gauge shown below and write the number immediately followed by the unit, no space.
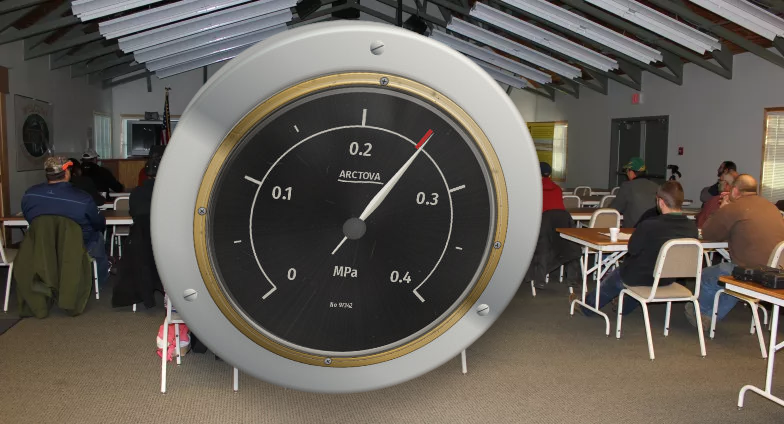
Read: 0.25MPa
